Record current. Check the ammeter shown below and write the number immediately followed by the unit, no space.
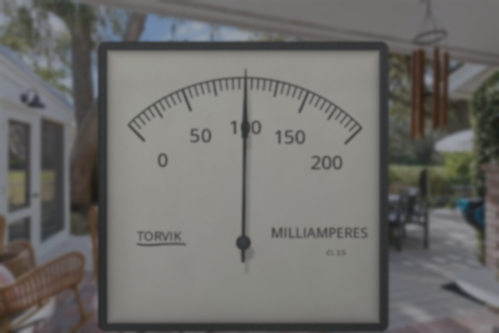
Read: 100mA
